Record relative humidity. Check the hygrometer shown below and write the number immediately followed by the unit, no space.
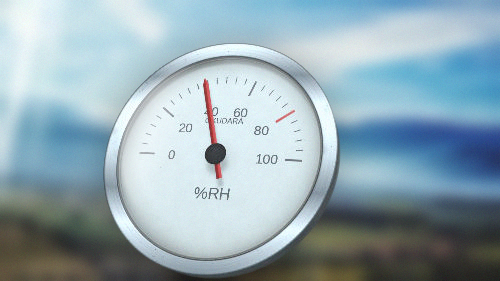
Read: 40%
